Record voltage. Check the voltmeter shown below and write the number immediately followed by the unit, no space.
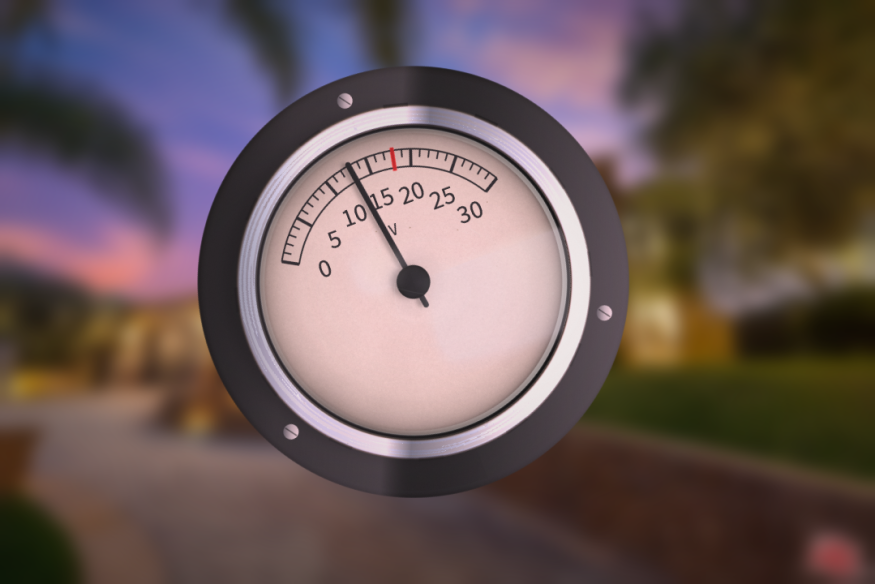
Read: 13V
